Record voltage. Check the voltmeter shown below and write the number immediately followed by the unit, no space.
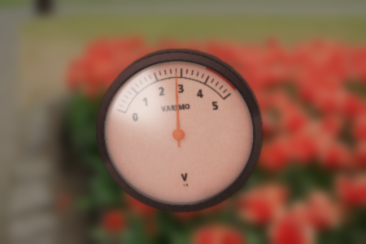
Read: 2.8V
